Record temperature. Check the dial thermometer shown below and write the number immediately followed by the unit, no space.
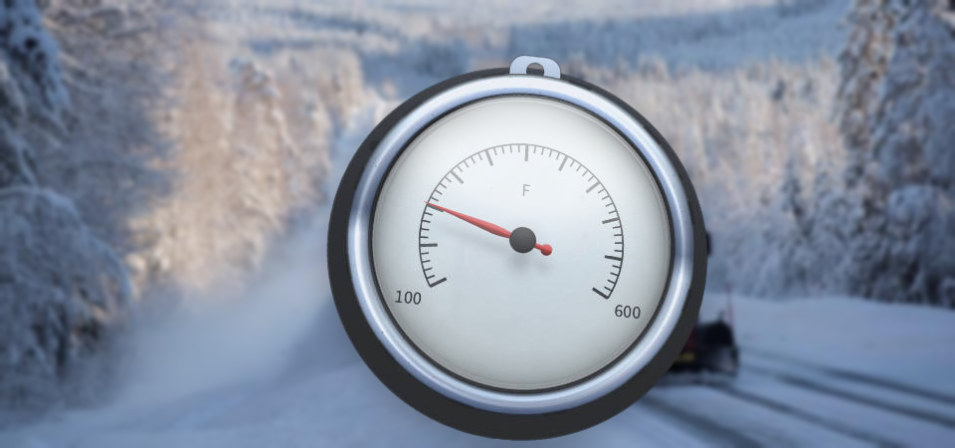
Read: 200°F
